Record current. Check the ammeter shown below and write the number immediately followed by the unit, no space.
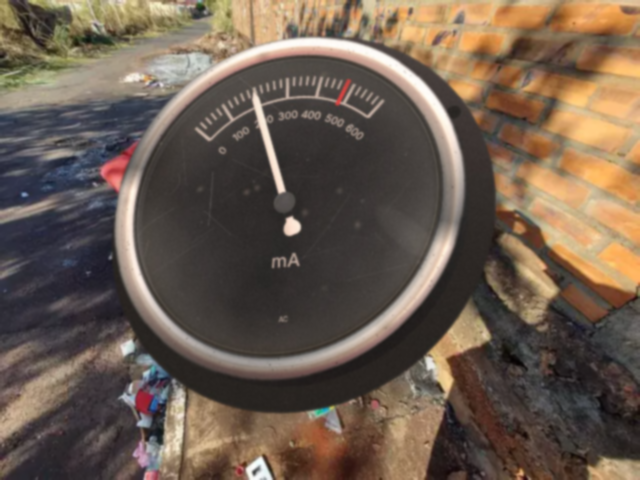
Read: 200mA
